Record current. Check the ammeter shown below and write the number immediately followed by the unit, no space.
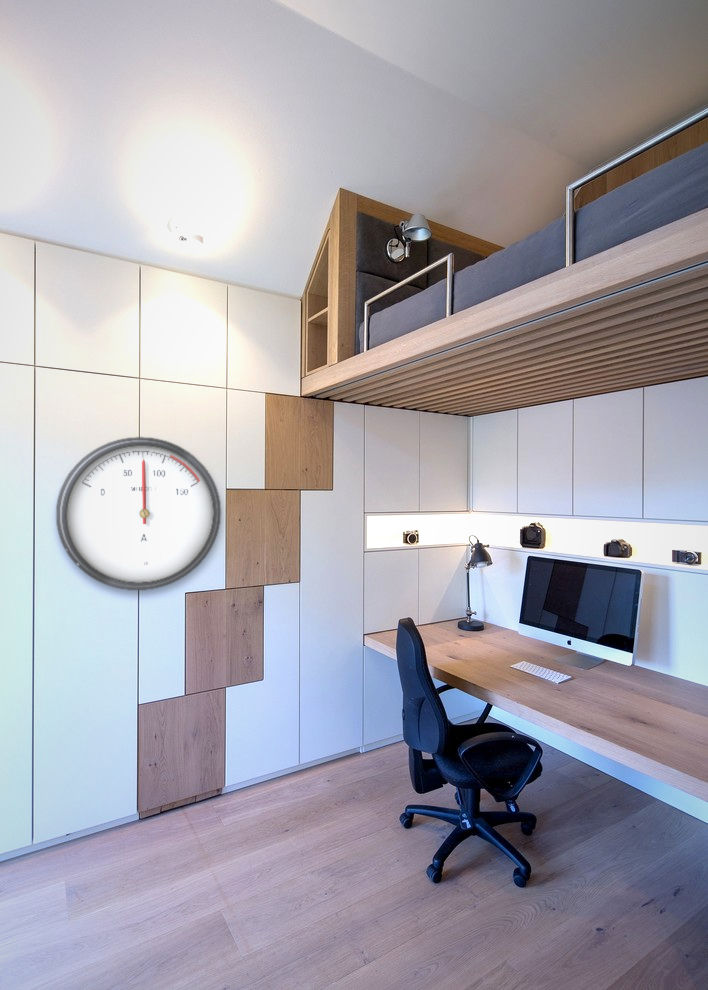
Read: 75A
